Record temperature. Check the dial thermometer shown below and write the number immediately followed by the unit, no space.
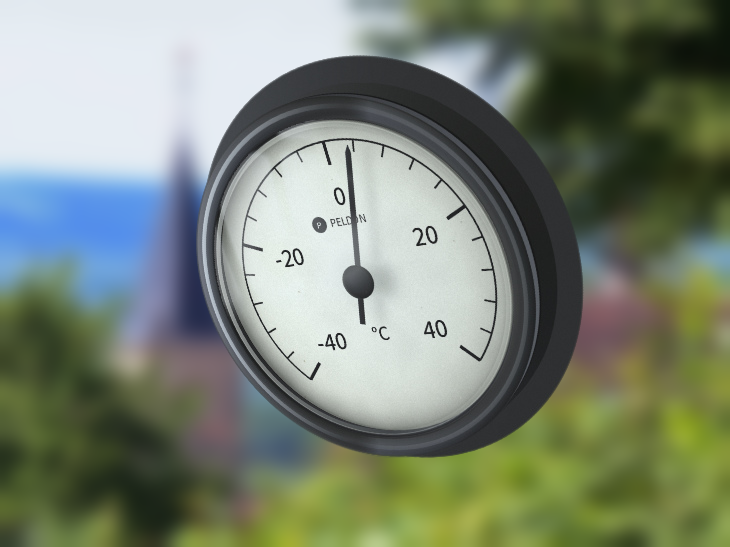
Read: 4°C
